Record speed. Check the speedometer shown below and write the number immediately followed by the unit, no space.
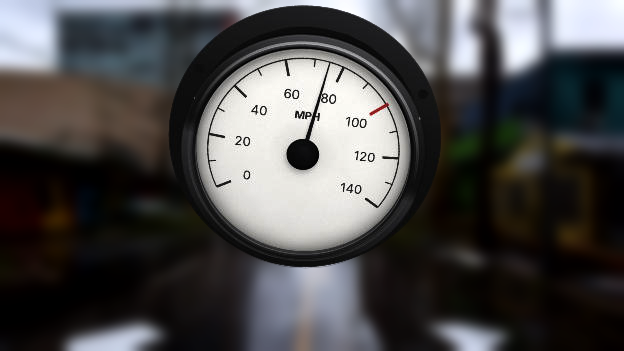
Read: 75mph
